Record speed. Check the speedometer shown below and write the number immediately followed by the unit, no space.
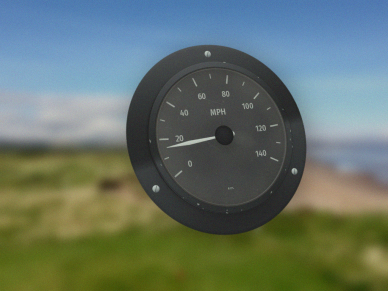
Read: 15mph
